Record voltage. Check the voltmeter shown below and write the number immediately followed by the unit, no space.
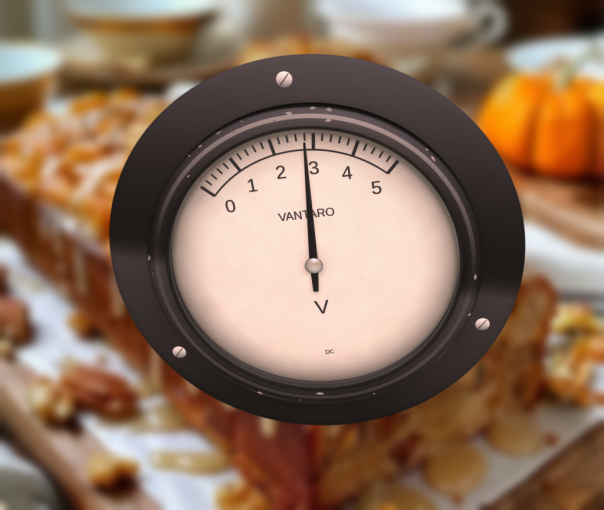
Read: 2.8V
